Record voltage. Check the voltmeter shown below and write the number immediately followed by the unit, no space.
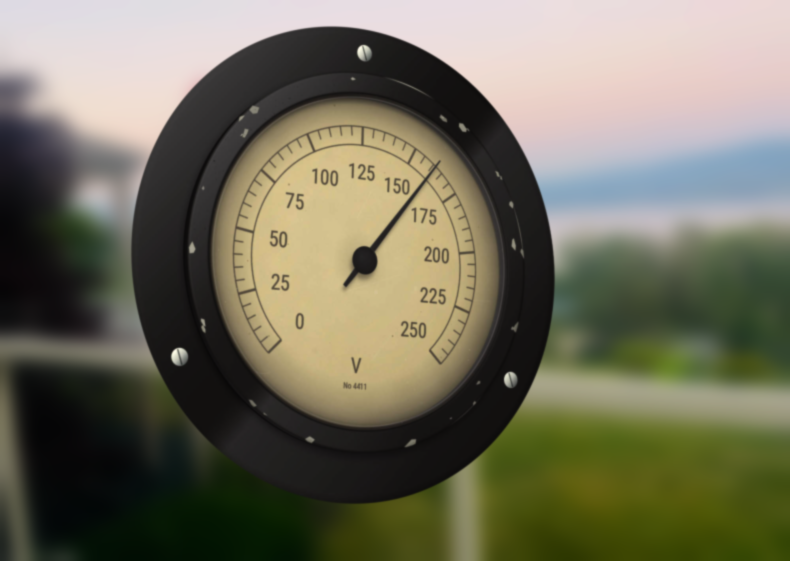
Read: 160V
